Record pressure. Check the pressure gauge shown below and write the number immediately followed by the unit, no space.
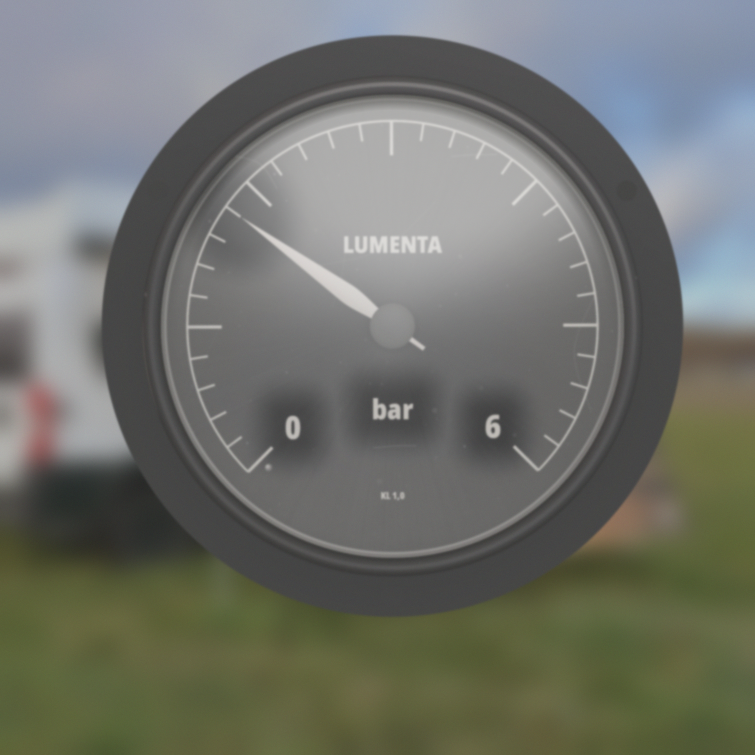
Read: 1.8bar
